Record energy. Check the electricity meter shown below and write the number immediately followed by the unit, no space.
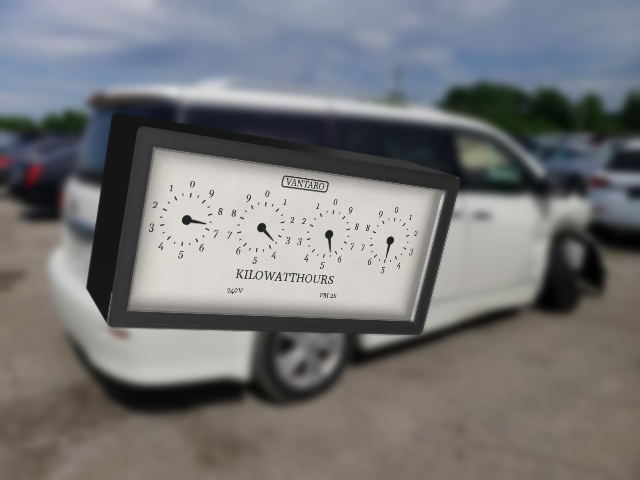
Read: 7355kWh
